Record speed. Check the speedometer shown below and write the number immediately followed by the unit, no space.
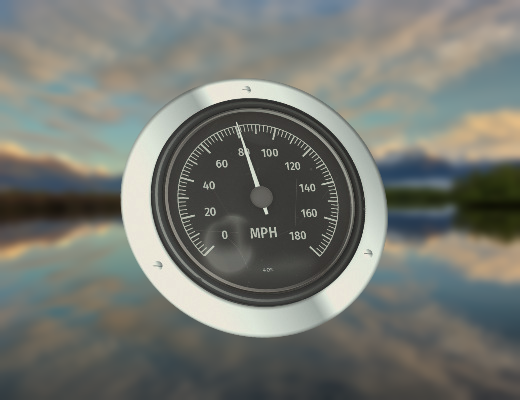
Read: 80mph
